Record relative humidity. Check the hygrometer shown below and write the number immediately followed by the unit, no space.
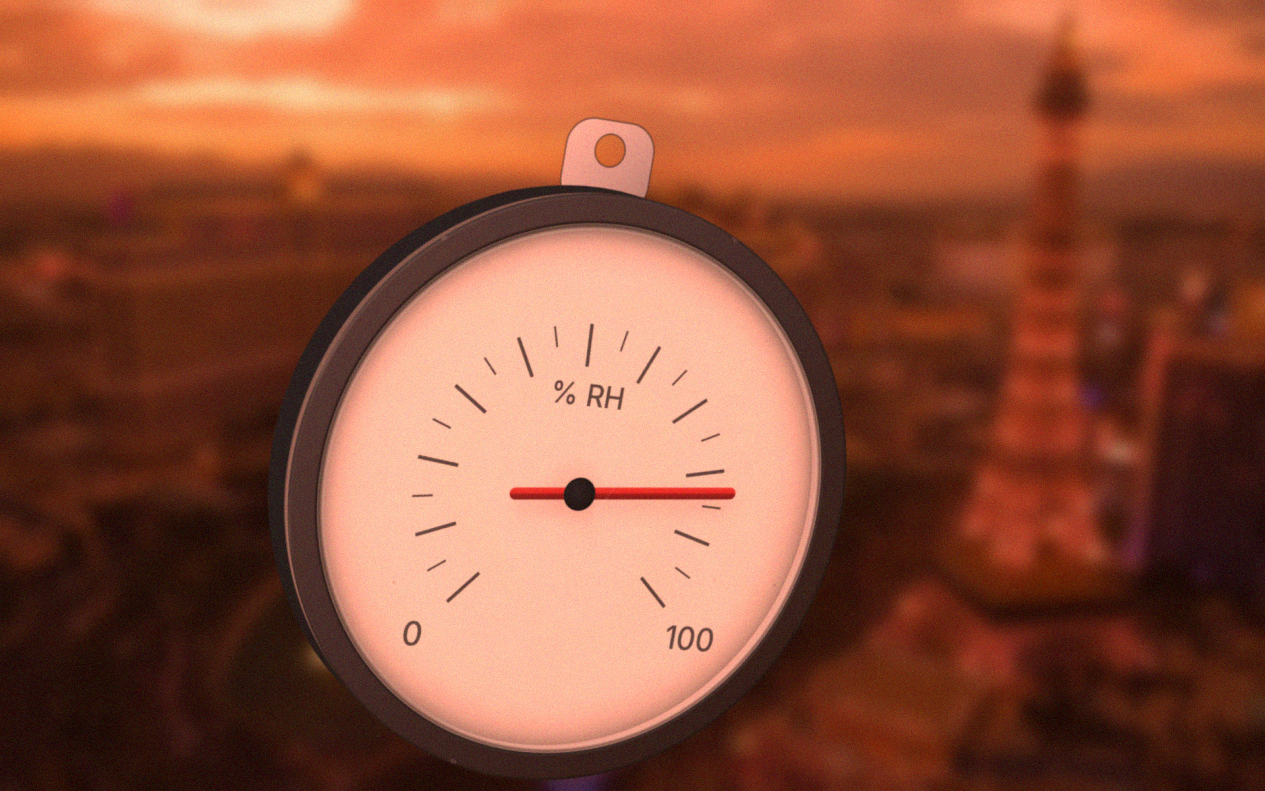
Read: 82.5%
